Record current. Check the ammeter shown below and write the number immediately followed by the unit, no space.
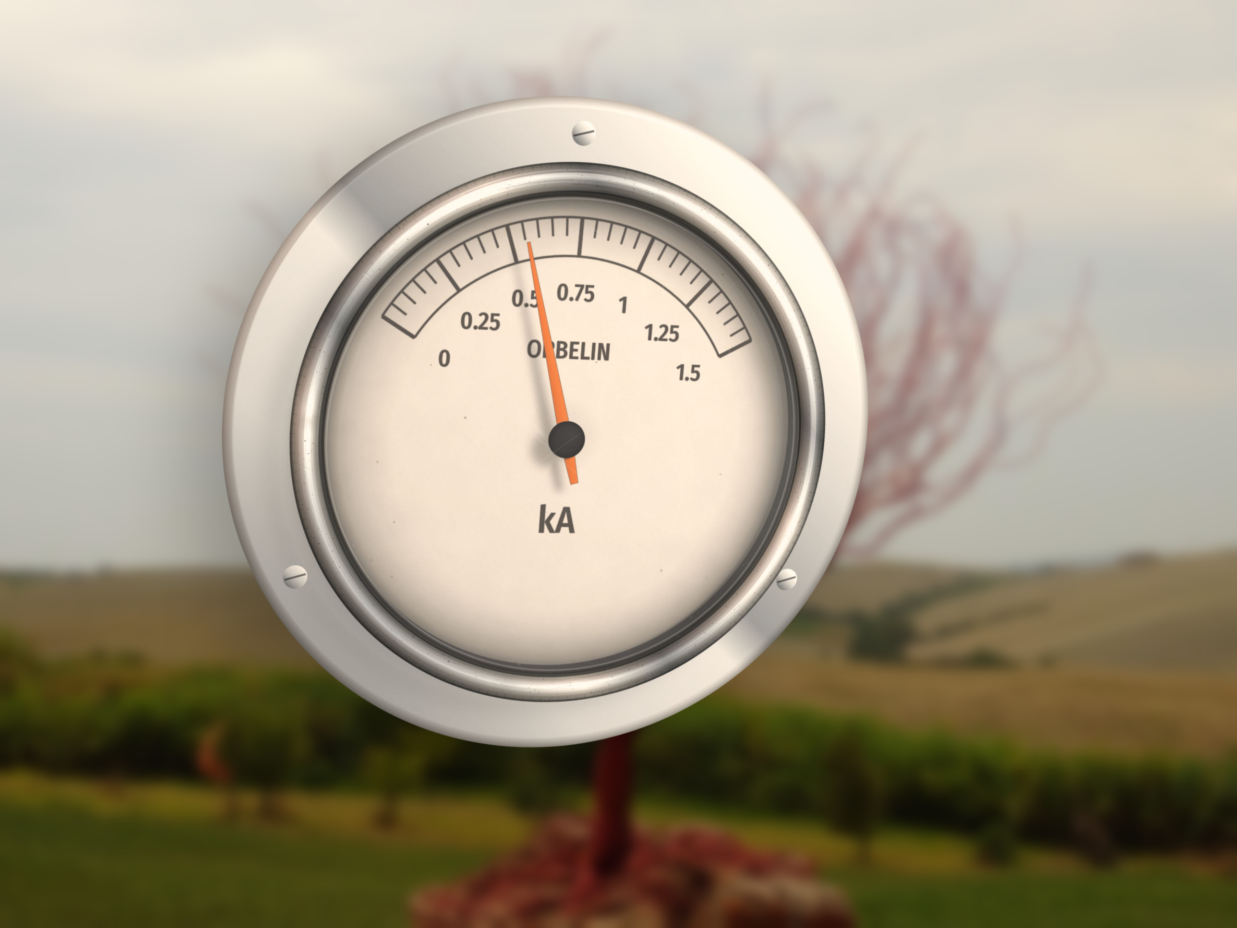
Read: 0.55kA
